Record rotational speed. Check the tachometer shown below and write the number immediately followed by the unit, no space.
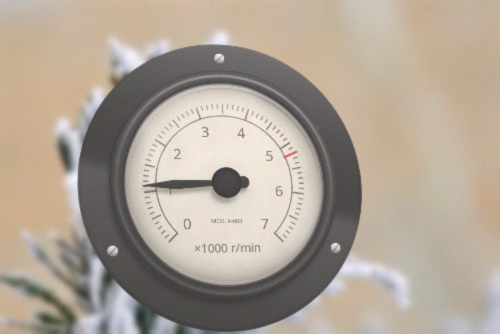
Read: 1100rpm
